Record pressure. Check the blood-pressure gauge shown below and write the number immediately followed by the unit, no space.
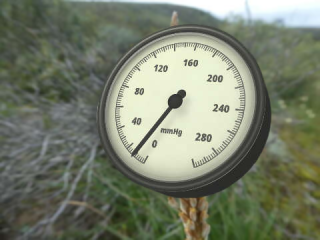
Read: 10mmHg
